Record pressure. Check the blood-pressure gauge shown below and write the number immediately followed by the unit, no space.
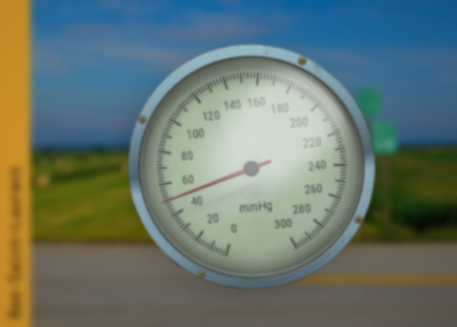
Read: 50mmHg
